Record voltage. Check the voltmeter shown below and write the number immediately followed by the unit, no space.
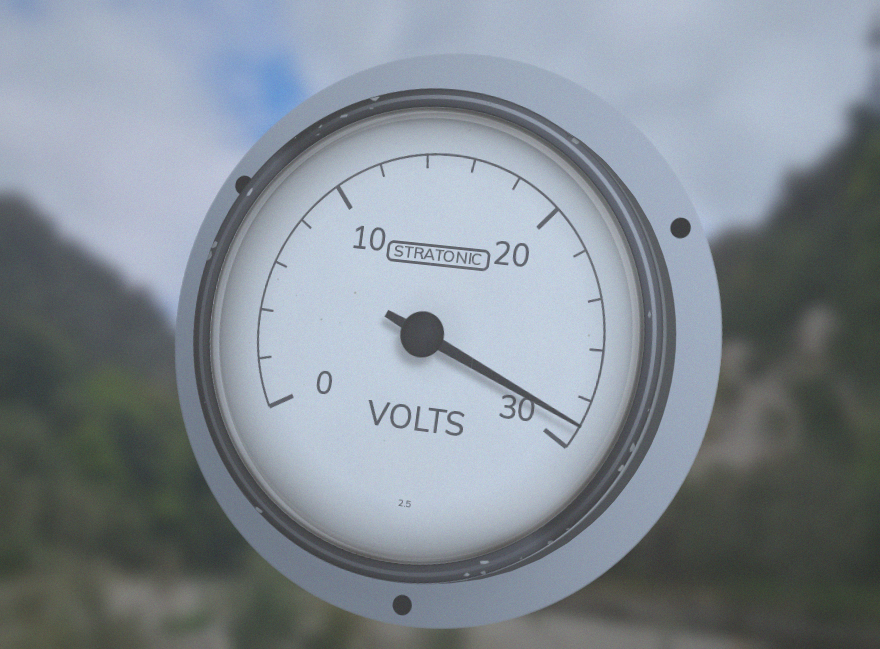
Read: 29V
